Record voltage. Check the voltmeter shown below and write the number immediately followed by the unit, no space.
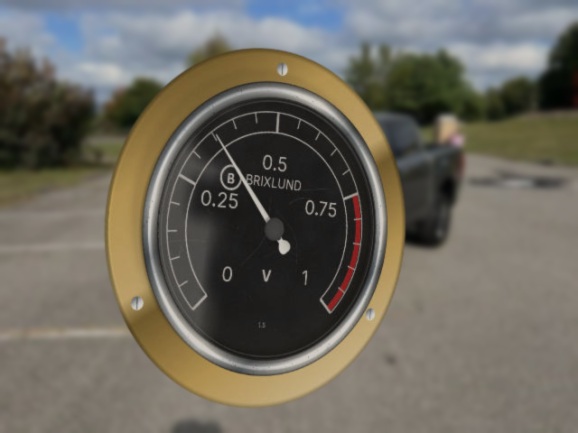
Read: 0.35V
